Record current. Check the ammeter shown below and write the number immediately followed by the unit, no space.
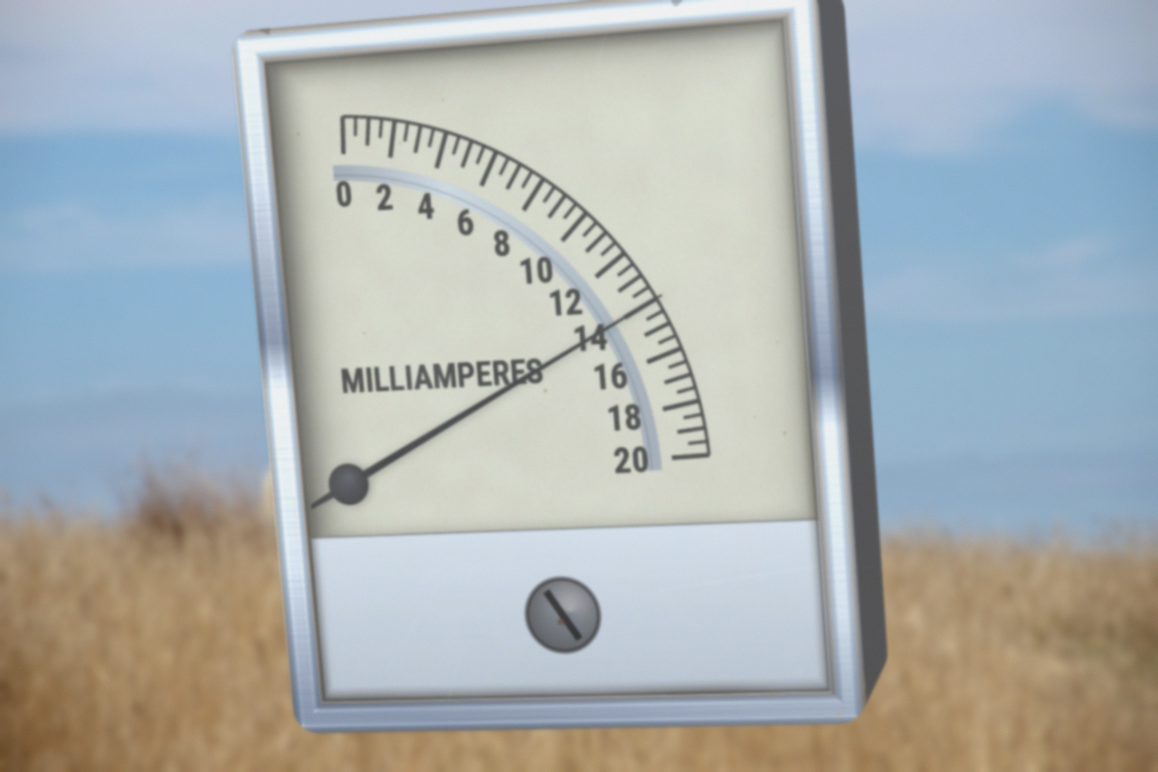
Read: 14mA
